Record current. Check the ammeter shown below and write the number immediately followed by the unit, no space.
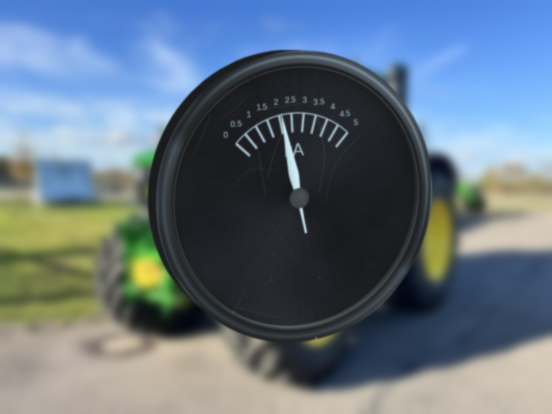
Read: 2kA
